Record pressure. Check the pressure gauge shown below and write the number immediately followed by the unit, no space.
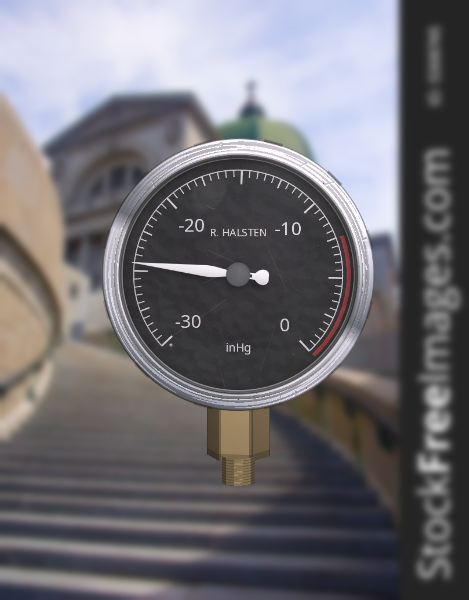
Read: -24.5inHg
